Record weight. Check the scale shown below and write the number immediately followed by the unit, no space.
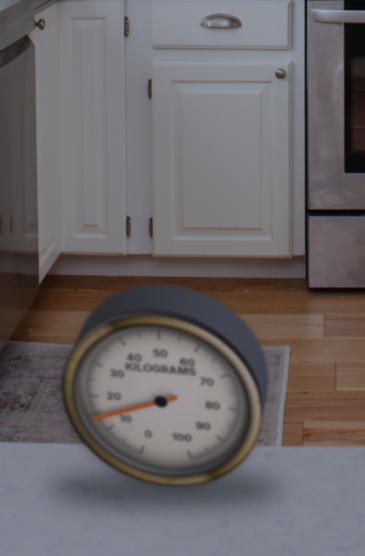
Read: 15kg
